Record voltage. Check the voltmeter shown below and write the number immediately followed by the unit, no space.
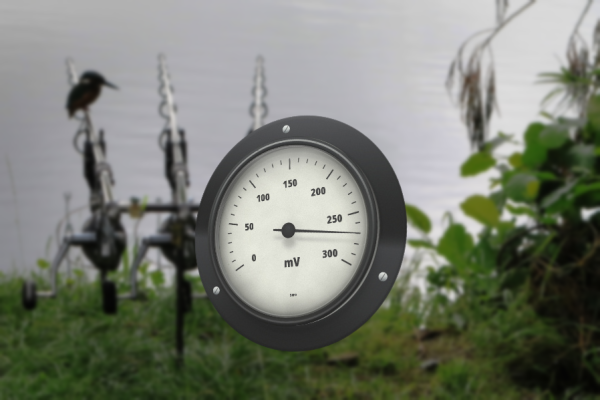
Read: 270mV
